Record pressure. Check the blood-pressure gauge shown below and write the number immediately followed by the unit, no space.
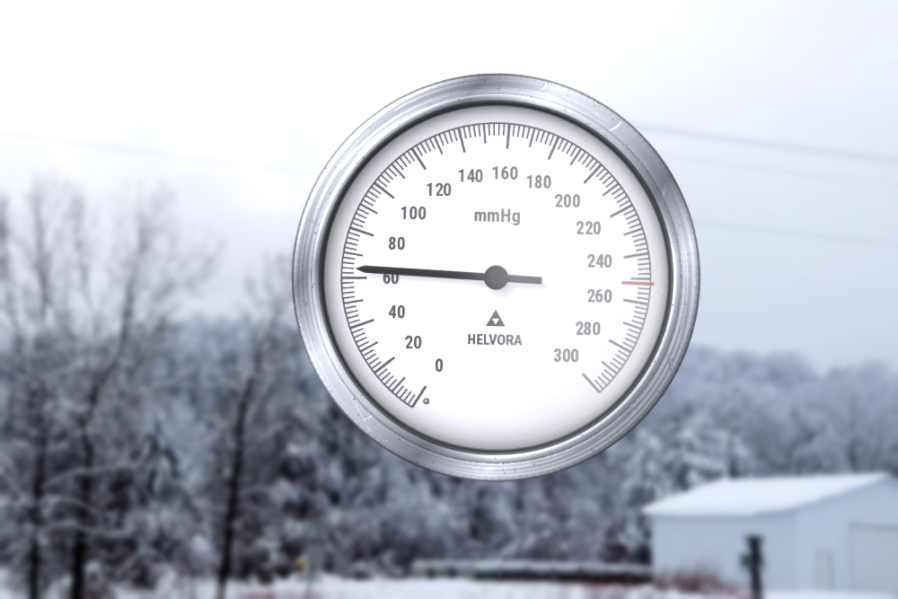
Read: 64mmHg
